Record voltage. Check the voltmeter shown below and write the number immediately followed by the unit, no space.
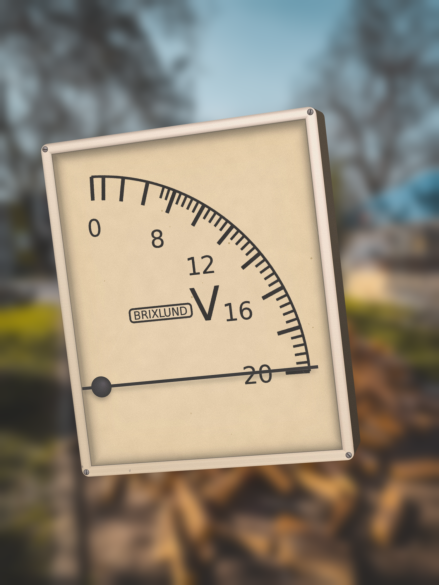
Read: 19.8V
